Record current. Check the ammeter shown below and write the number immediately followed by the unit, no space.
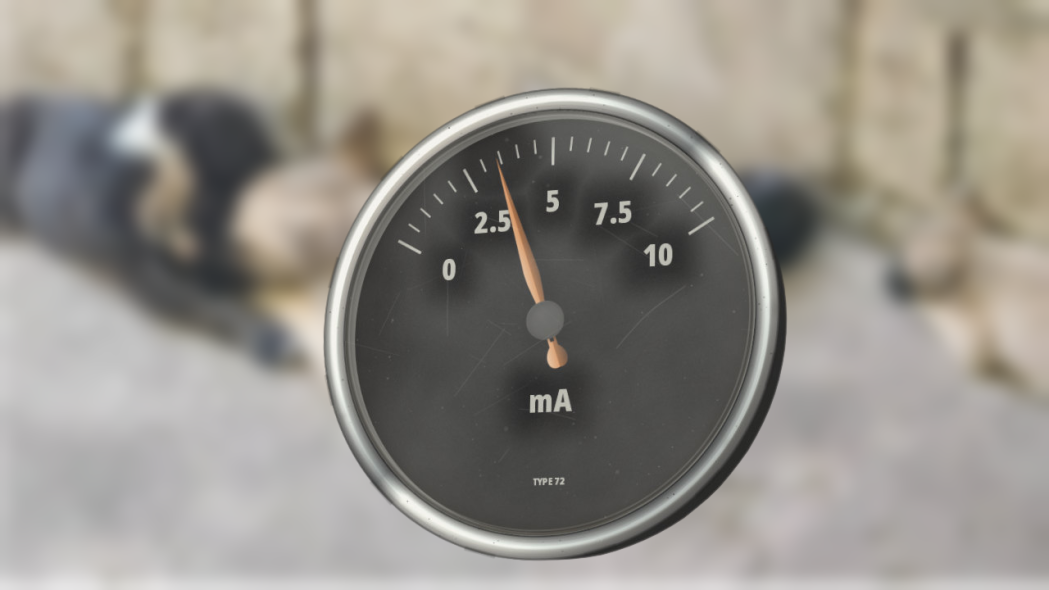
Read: 3.5mA
